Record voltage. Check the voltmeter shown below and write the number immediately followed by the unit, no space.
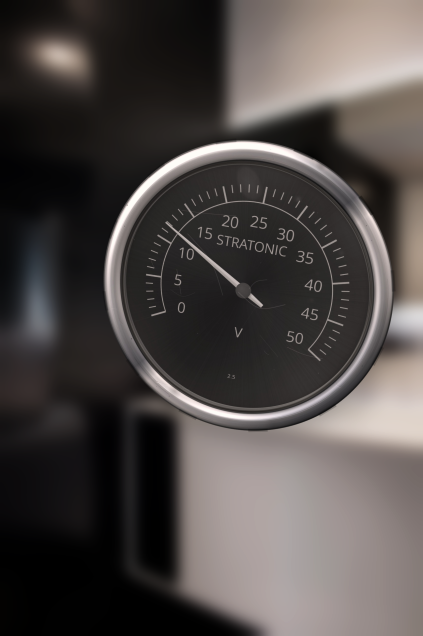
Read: 12V
